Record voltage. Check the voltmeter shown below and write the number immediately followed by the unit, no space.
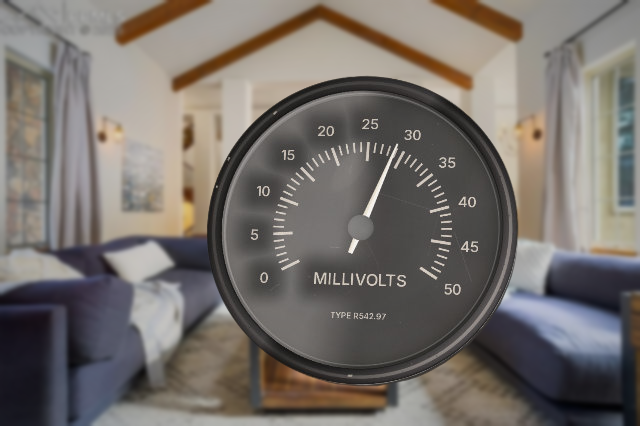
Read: 29mV
